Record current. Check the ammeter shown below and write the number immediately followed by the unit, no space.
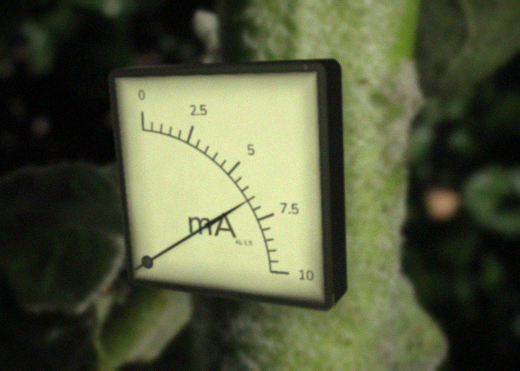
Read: 6.5mA
